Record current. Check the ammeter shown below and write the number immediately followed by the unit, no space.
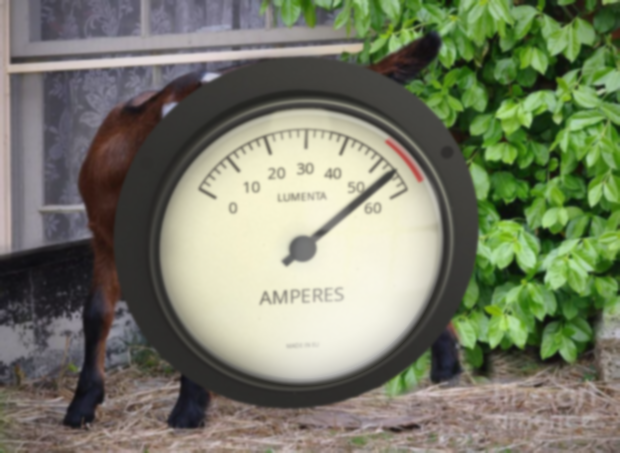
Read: 54A
